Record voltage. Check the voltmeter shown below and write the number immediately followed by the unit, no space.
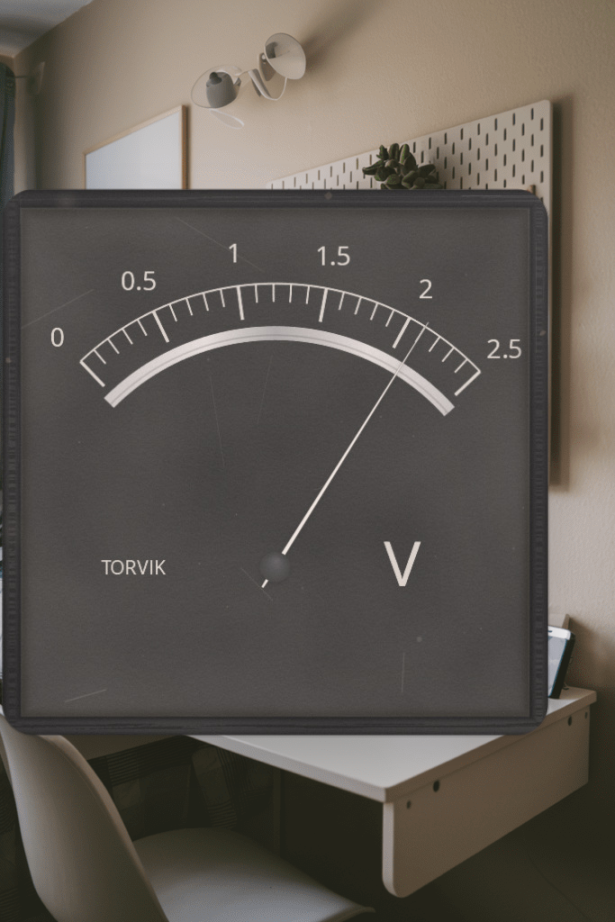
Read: 2.1V
